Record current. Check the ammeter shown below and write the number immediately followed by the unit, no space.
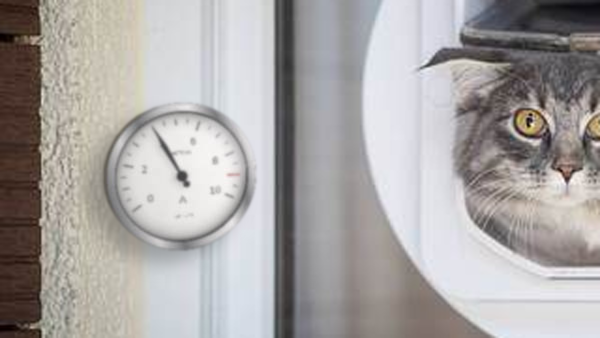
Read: 4A
